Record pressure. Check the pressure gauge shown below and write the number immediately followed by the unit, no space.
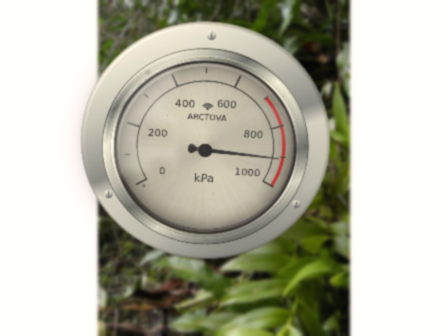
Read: 900kPa
